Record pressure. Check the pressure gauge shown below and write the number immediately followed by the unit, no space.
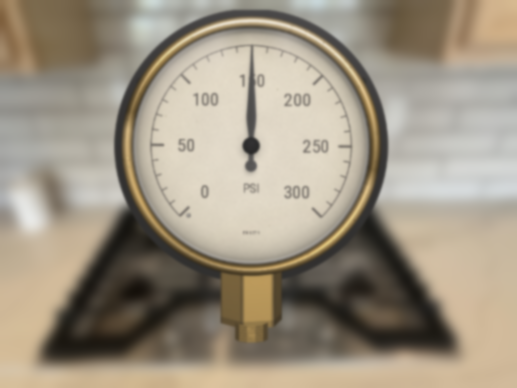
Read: 150psi
